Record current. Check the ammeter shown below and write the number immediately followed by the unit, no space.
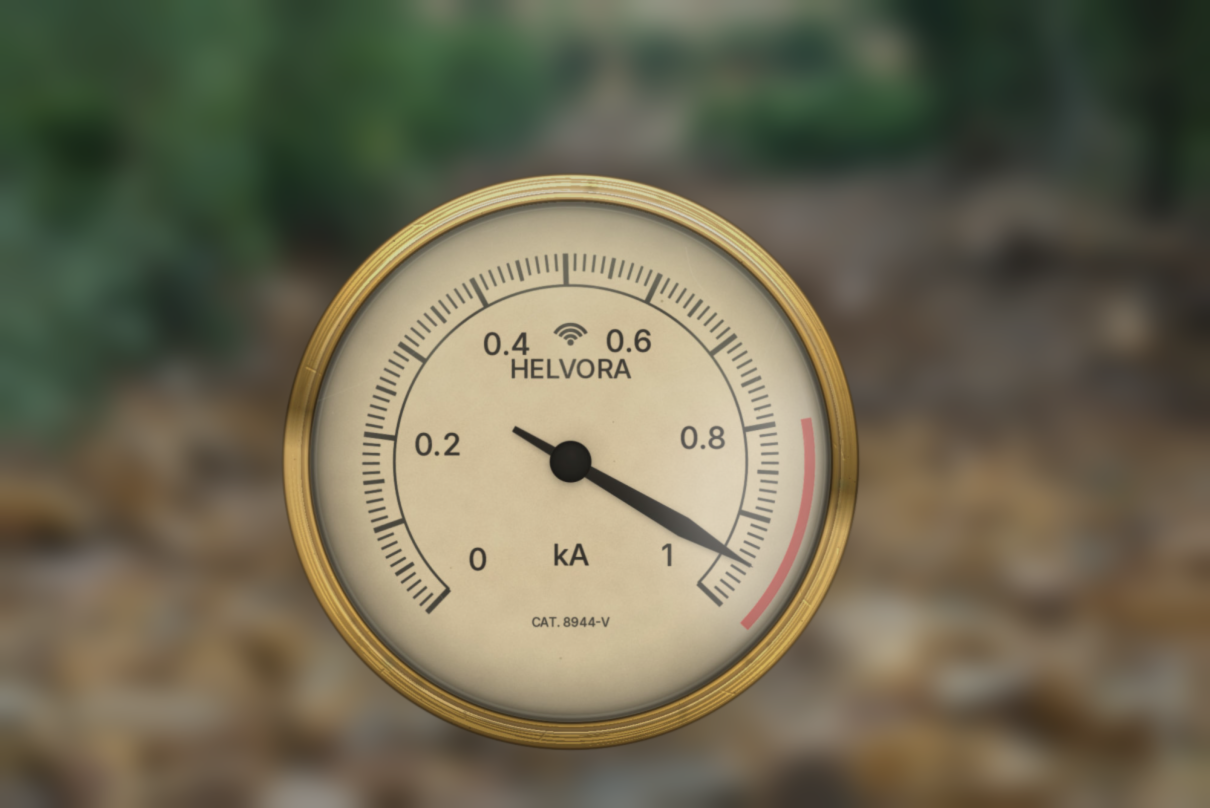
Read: 0.95kA
